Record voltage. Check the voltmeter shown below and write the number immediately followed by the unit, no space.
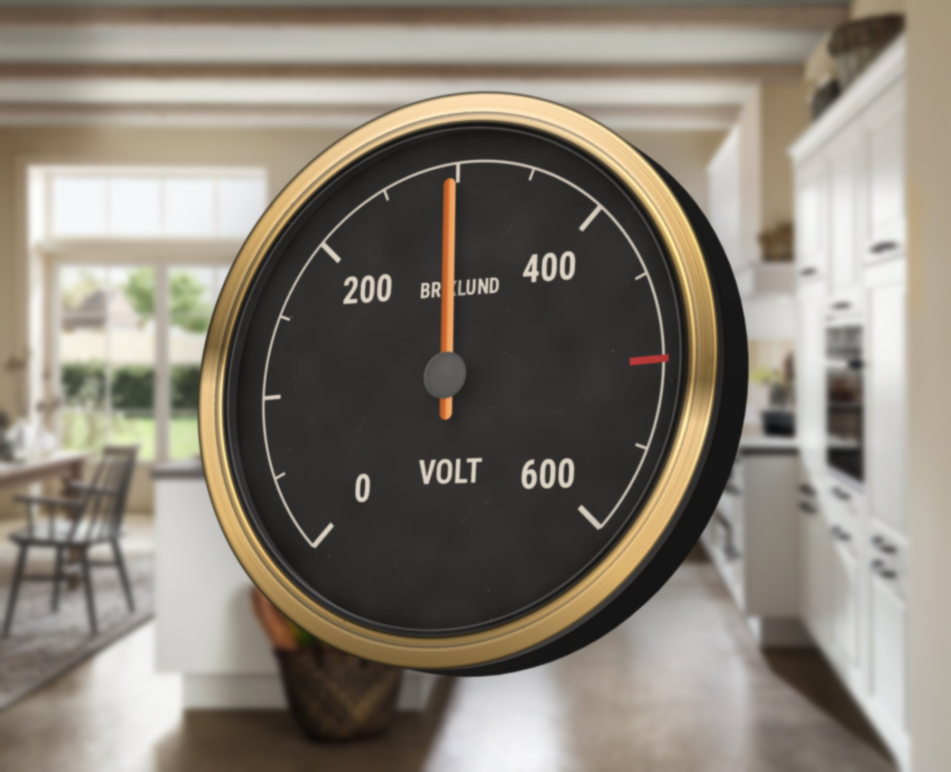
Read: 300V
